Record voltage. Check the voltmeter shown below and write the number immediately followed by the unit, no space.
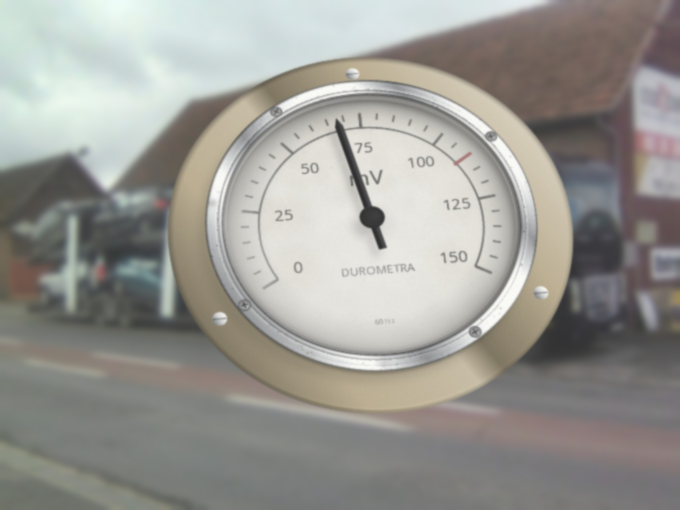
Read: 67.5mV
